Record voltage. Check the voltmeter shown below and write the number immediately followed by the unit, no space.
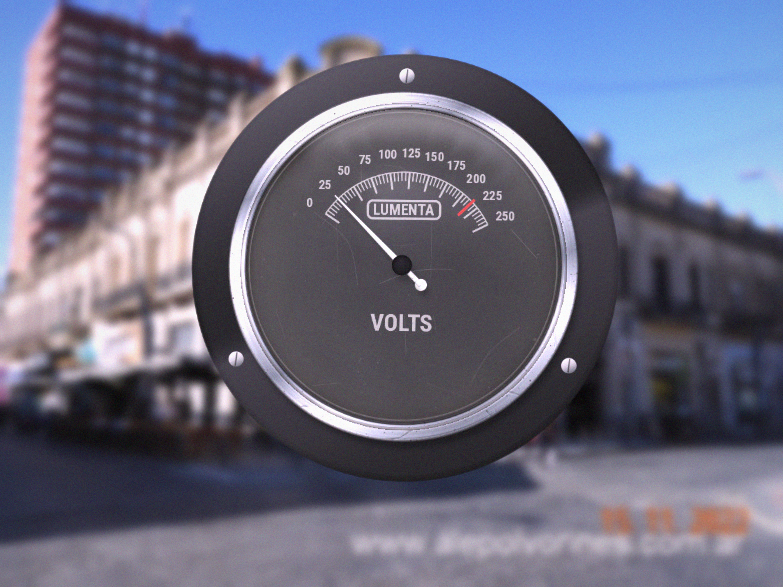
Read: 25V
